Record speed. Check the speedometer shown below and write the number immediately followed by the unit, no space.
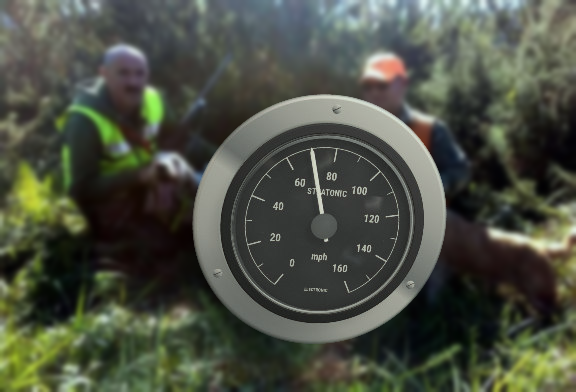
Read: 70mph
